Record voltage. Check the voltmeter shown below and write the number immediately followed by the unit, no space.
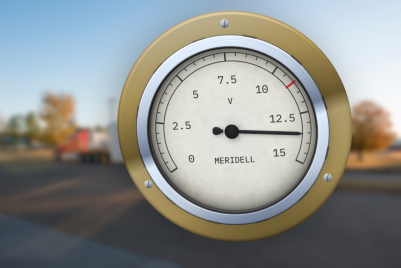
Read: 13.5V
